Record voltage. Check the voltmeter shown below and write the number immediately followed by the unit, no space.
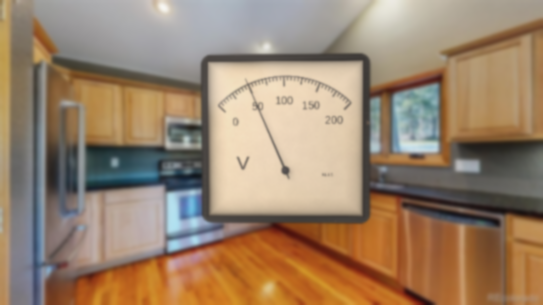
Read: 50V
